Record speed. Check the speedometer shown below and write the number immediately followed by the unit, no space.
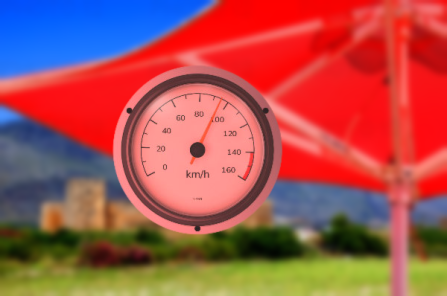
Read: 95km/h
